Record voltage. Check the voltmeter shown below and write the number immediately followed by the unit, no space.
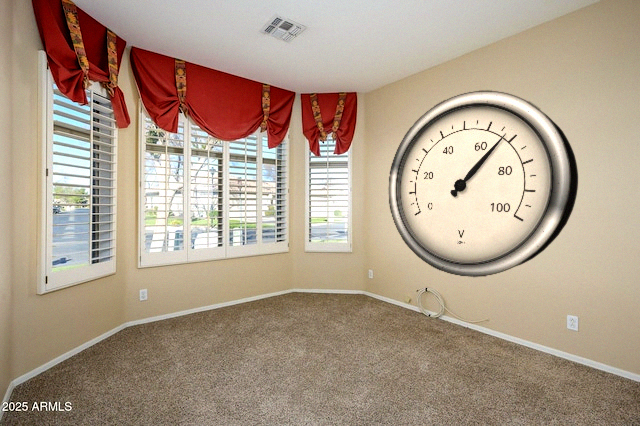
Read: 67.5V
